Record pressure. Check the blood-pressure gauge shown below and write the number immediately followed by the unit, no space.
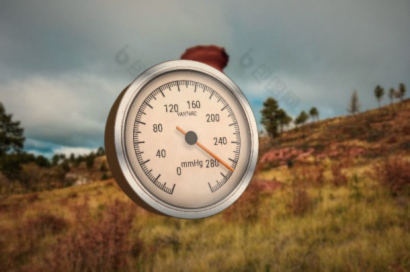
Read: 270mmHg
